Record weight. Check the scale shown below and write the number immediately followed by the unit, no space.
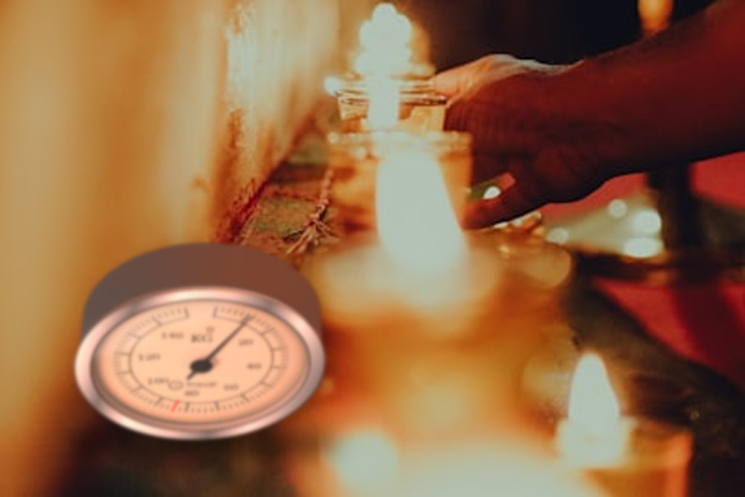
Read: 10kg
